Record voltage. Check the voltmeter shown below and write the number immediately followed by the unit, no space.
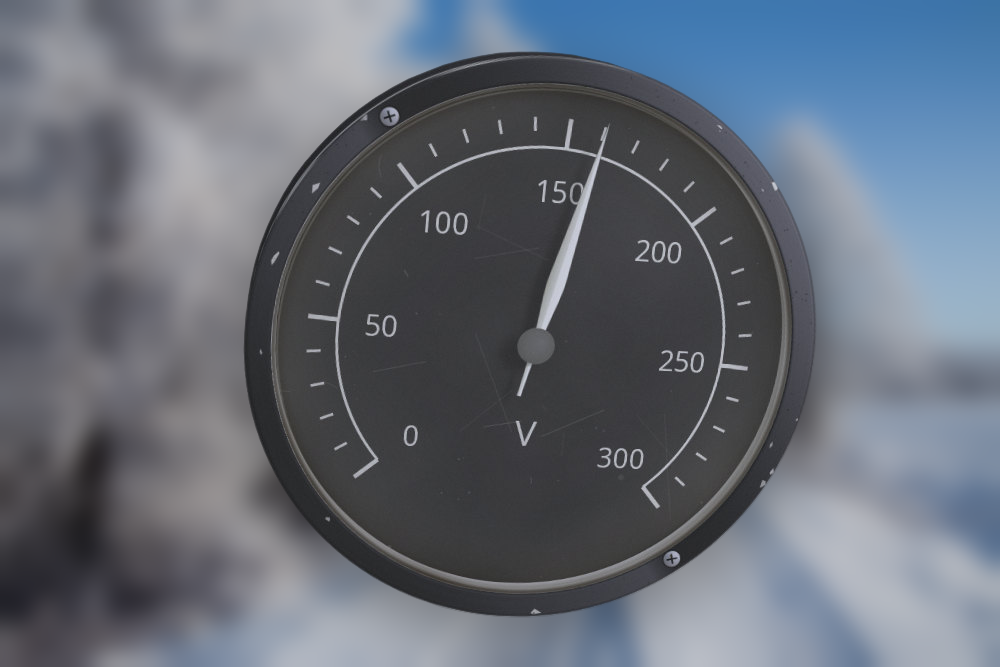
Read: 160V
